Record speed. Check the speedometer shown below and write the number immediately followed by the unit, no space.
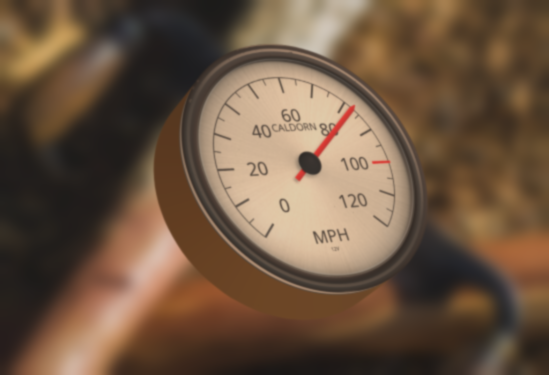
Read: 82.5mph
